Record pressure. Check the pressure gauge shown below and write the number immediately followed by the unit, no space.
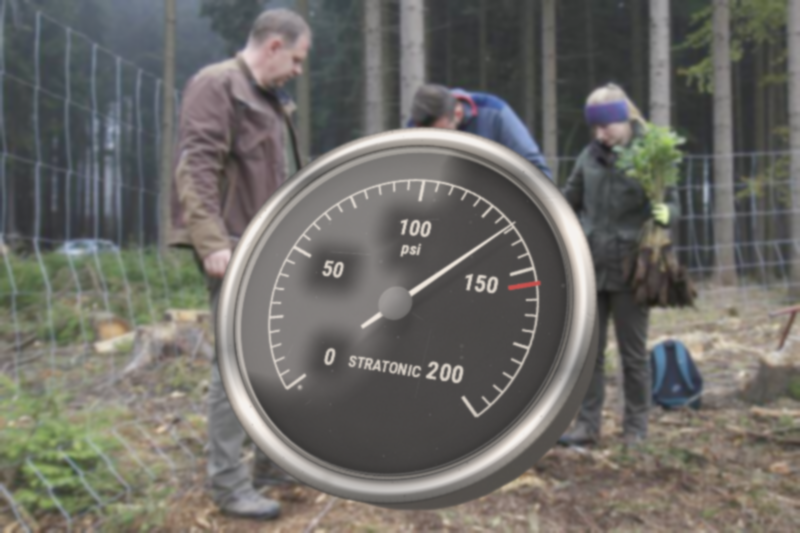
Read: 135psi
